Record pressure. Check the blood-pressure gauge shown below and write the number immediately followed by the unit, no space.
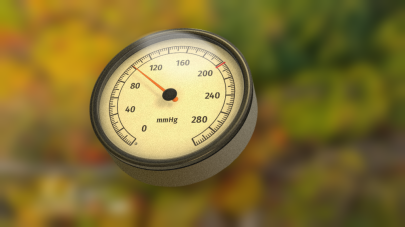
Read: 100mmHg
